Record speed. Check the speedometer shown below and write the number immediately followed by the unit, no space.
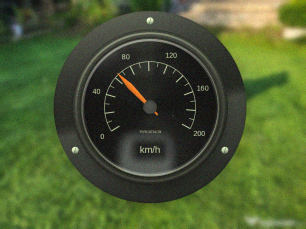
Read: 65km/h
